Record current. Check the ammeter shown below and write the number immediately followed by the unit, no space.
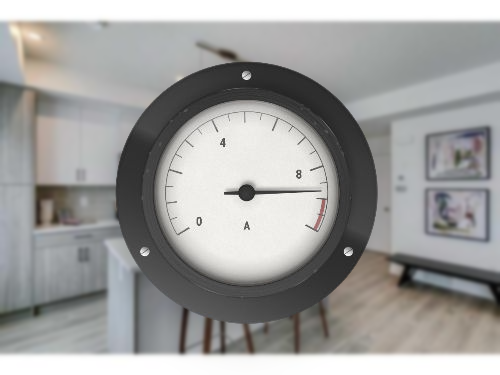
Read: 8.75A
